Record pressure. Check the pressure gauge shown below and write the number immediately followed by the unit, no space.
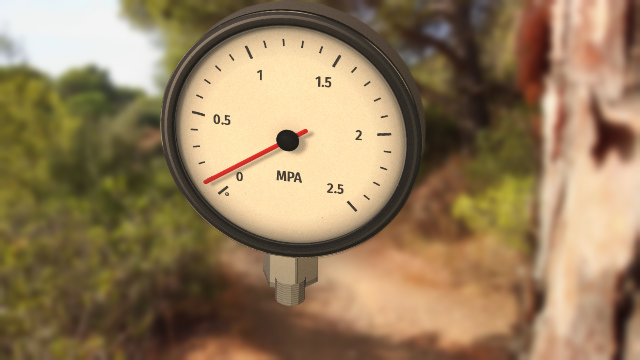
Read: 0.1MPa
